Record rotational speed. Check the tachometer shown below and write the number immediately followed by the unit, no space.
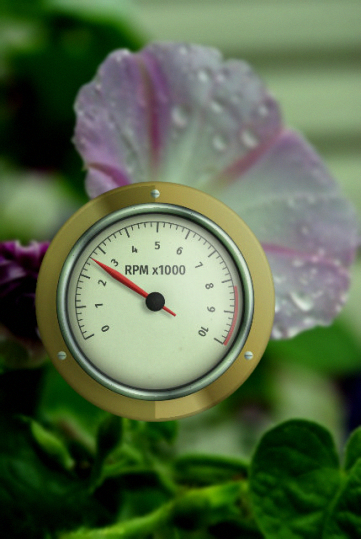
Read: 2600rpm
